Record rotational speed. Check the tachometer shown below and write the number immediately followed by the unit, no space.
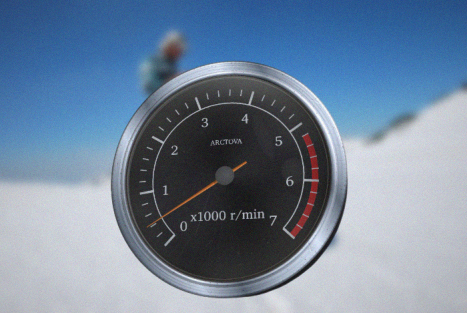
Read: 400rpm
